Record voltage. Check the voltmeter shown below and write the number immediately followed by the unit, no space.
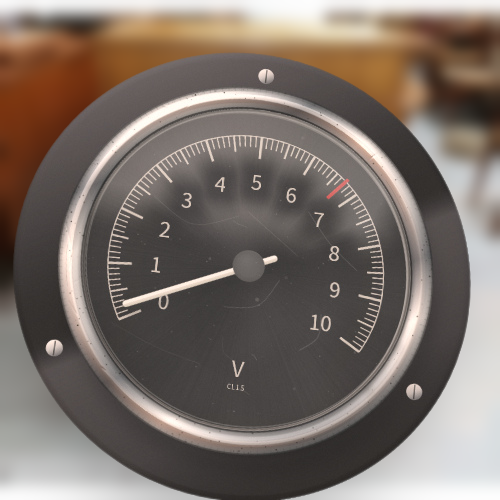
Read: 0.2V
